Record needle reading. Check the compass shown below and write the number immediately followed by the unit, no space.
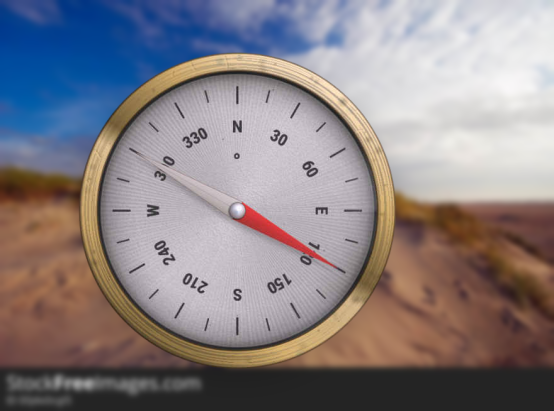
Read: 120°
